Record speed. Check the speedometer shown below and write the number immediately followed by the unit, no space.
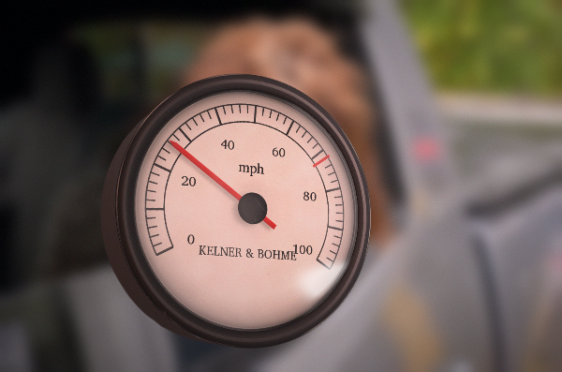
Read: 26mph
